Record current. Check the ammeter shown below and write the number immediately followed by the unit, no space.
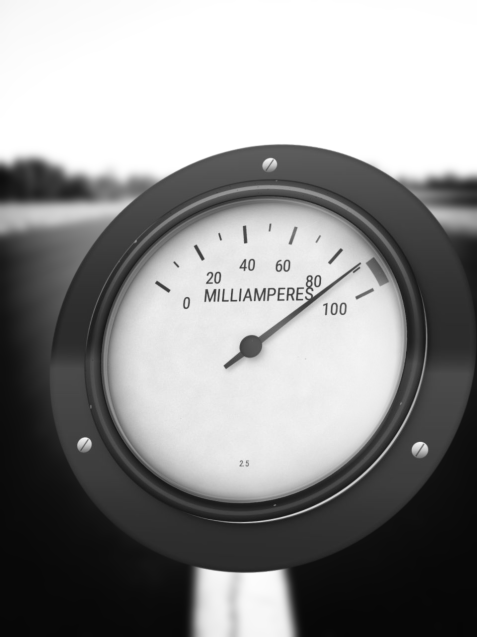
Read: 90mA
